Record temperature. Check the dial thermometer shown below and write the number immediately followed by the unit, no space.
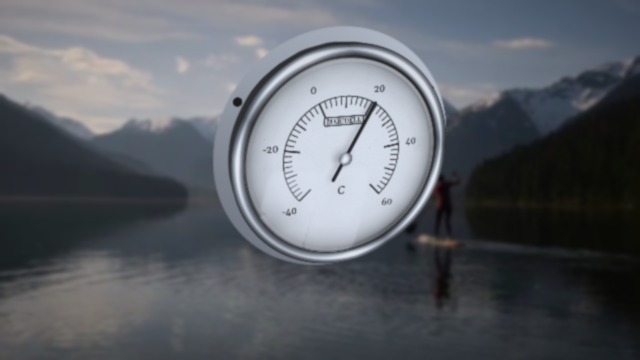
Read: 20°C
